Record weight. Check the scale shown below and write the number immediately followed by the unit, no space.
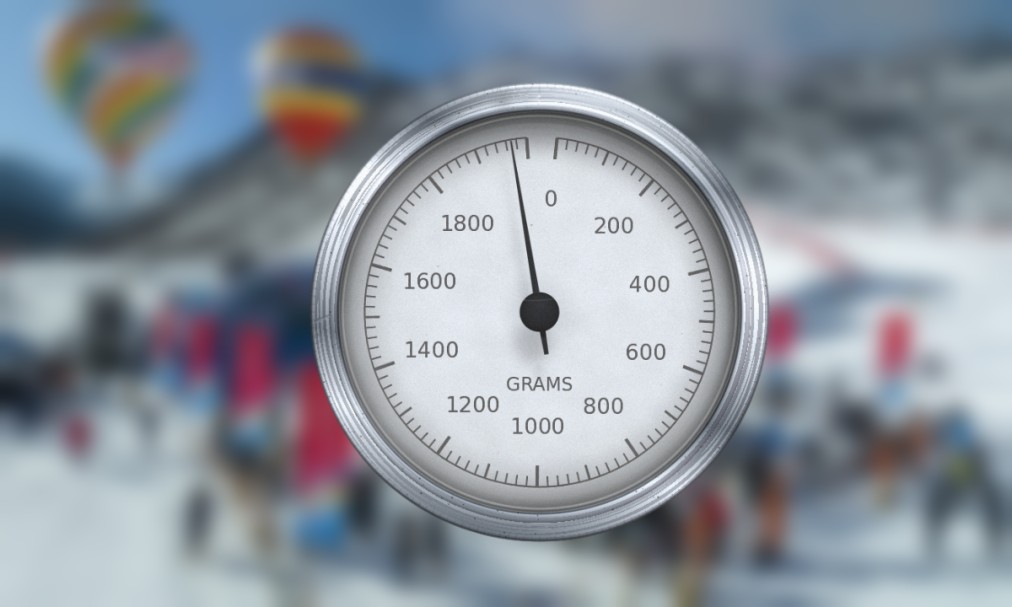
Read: 1970g
